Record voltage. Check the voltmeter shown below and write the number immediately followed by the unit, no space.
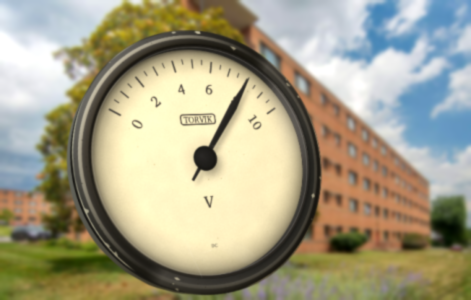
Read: 8V
